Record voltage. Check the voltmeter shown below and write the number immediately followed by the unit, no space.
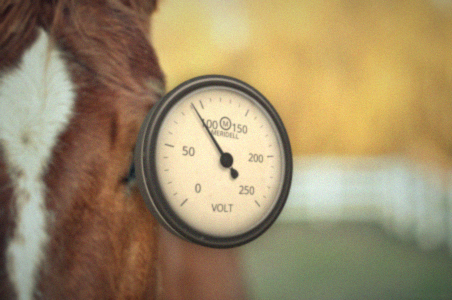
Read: 90V
